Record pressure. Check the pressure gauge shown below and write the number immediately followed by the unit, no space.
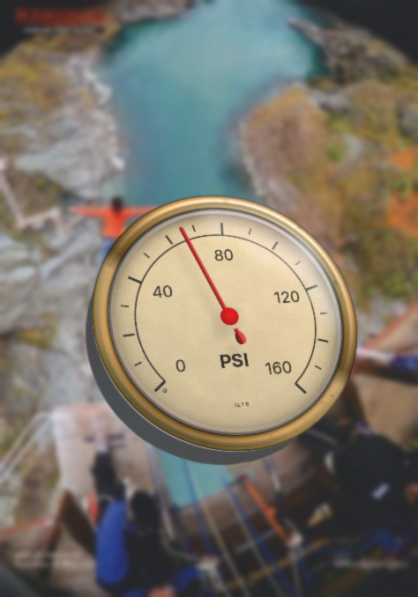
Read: 65psi
